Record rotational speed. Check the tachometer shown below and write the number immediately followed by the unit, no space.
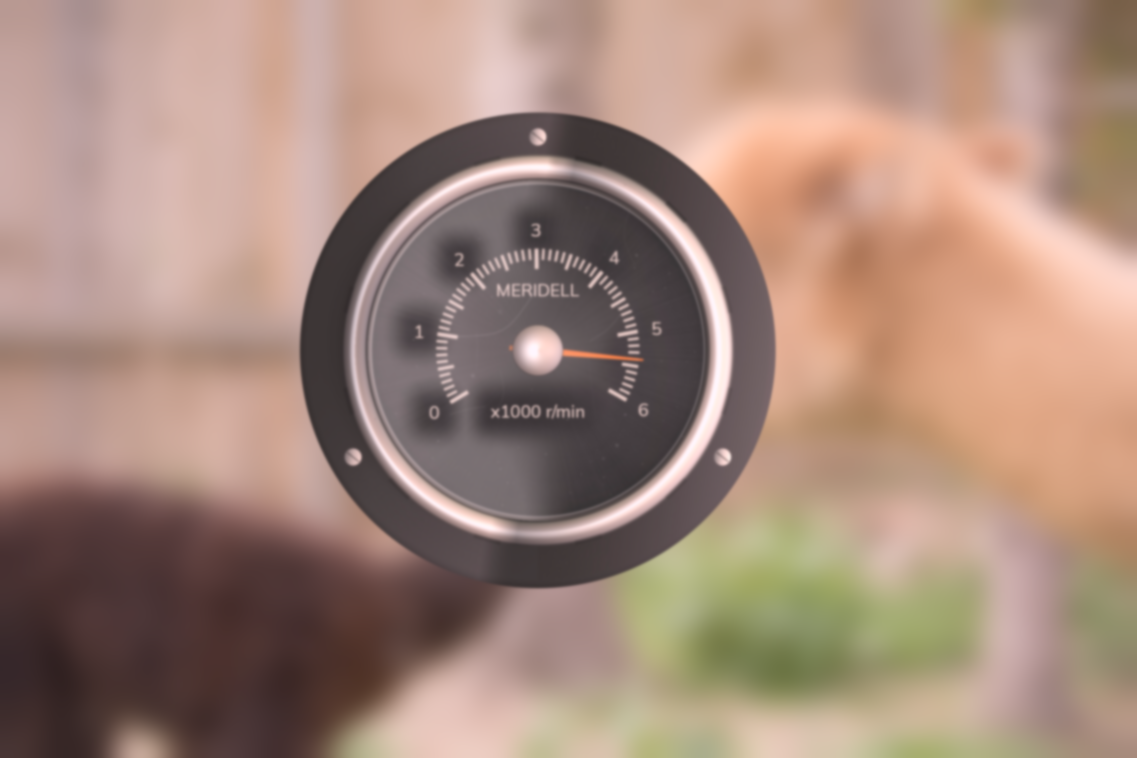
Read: 5400rpm
